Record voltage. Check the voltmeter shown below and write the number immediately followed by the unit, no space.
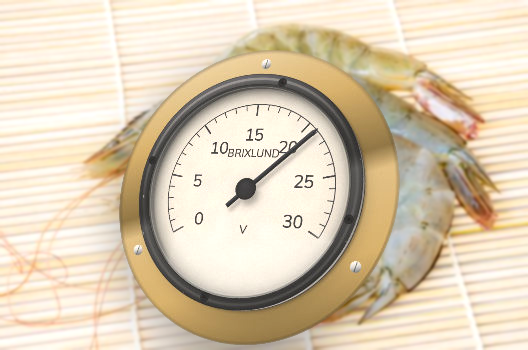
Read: 21V
